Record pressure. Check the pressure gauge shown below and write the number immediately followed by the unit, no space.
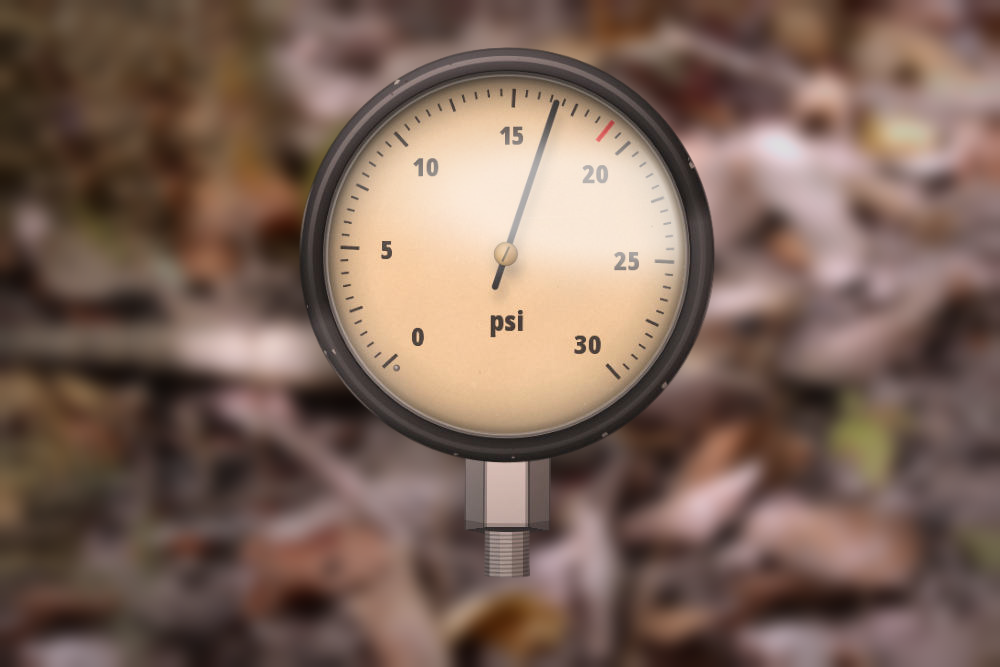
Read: 16.75psi
